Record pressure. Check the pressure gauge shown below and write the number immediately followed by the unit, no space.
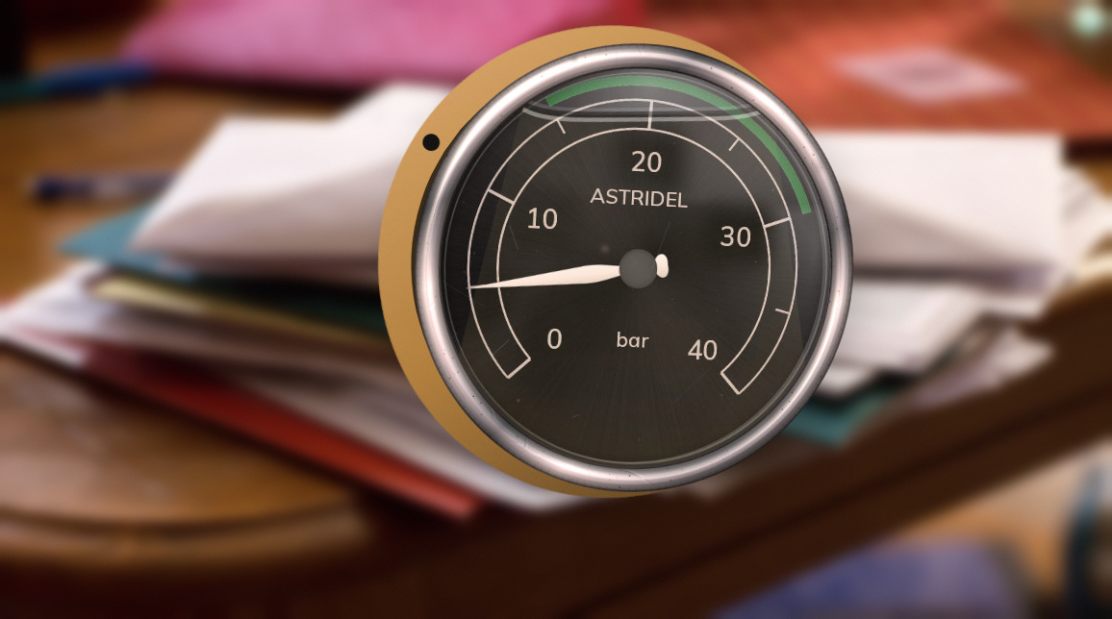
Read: 5bar
